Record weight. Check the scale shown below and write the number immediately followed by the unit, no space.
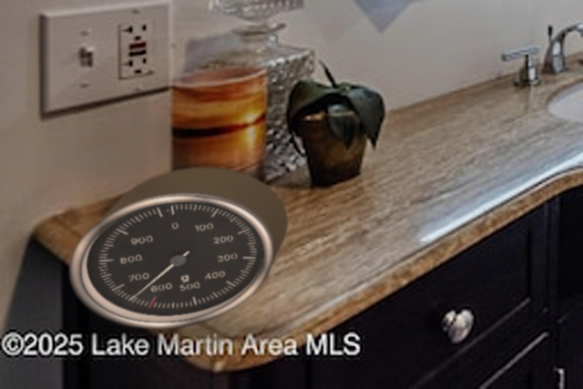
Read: 650g
